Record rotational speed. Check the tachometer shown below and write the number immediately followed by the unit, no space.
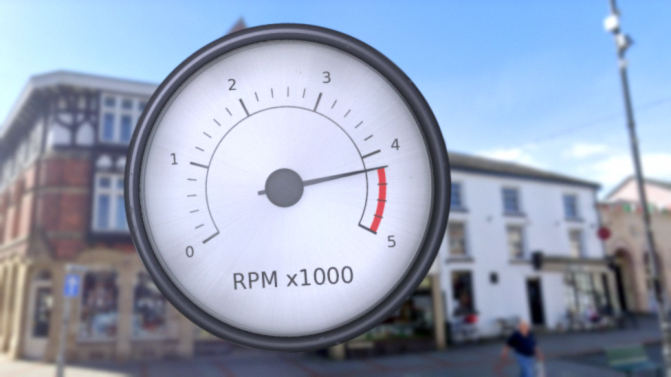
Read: 4200rpm
